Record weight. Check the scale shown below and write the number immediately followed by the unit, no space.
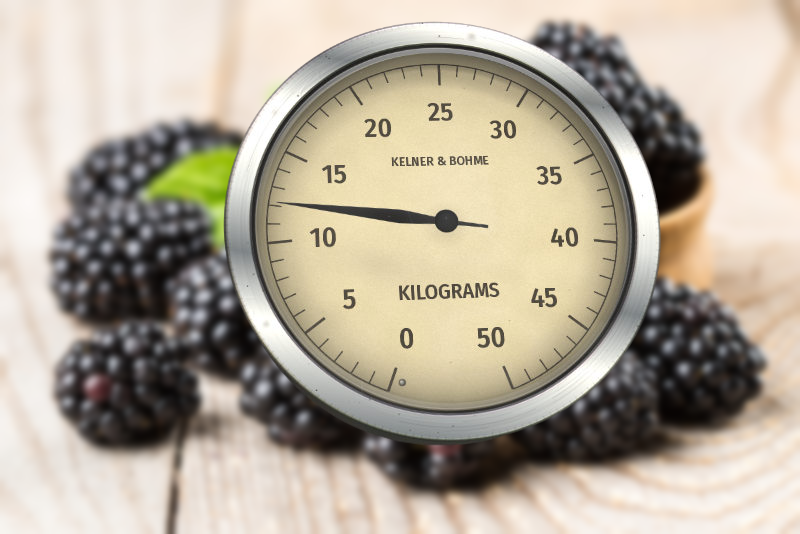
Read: 12kg
